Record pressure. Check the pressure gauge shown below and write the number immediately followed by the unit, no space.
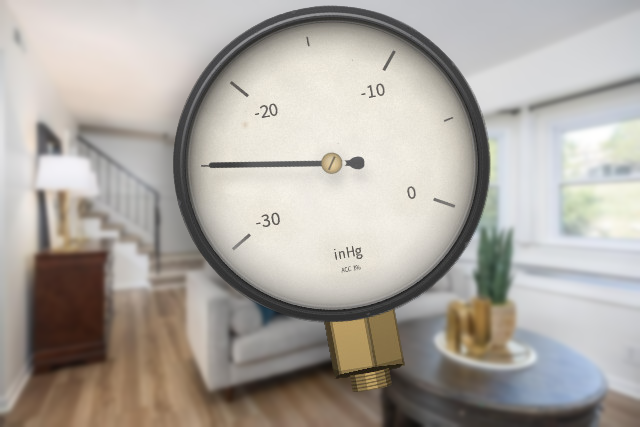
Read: -25inHg
